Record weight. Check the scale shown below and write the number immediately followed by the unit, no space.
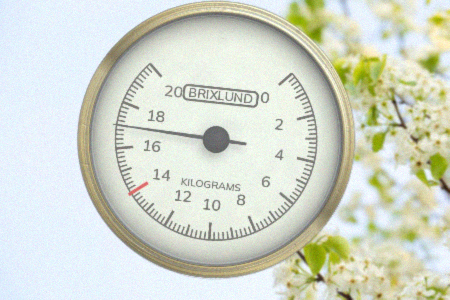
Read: 17kg
